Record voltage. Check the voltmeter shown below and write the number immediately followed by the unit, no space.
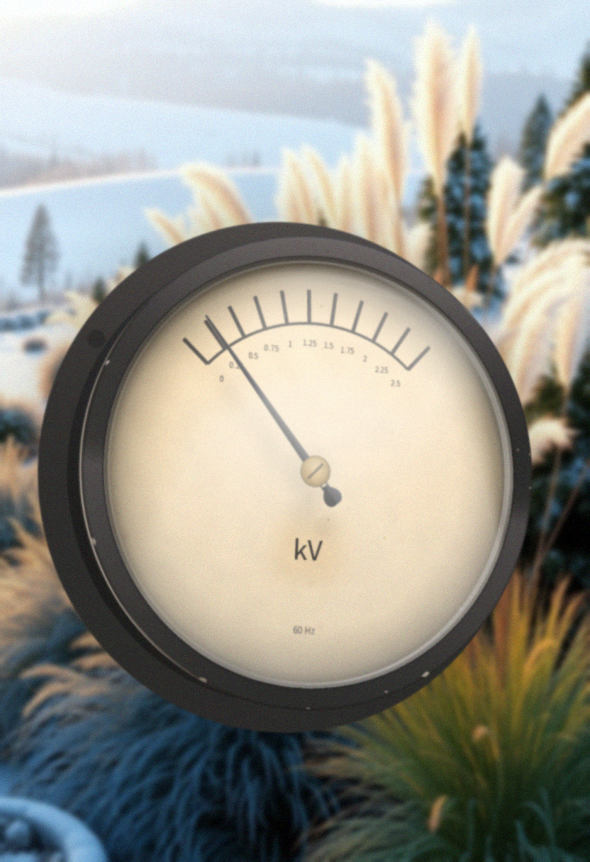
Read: 0.25kV
